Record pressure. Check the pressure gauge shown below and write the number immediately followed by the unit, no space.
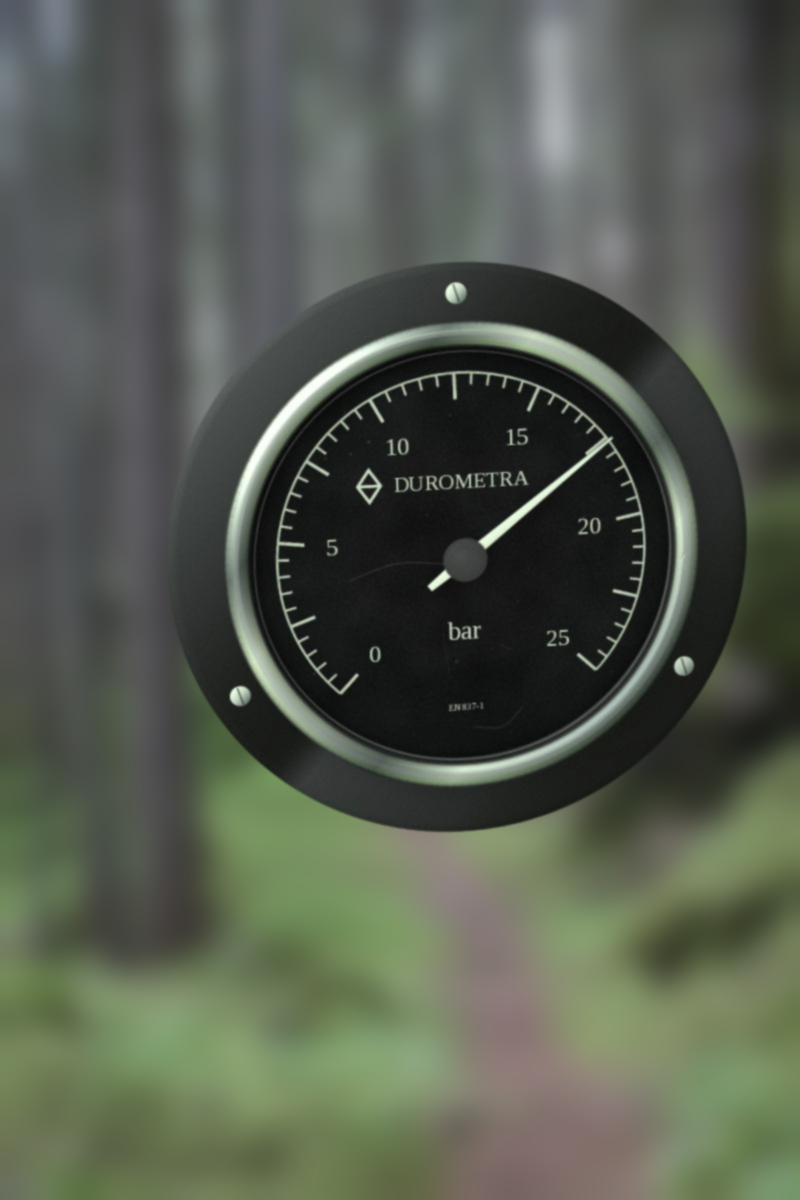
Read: 17.5bar
